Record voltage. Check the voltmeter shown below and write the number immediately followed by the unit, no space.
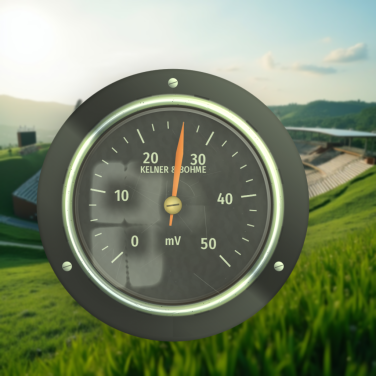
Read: 26mV
